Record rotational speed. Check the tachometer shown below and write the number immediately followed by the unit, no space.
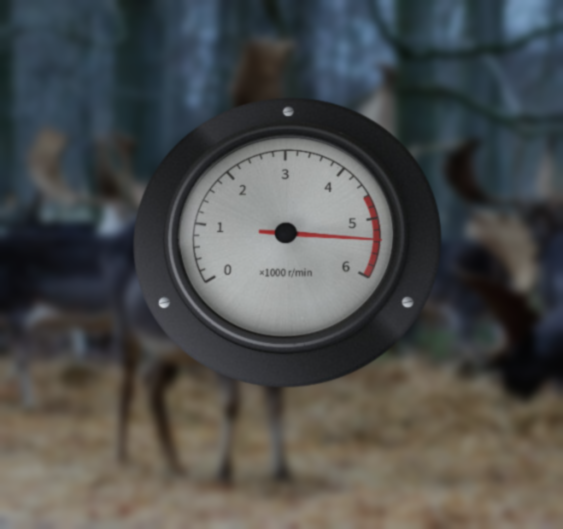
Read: 5400rpm
